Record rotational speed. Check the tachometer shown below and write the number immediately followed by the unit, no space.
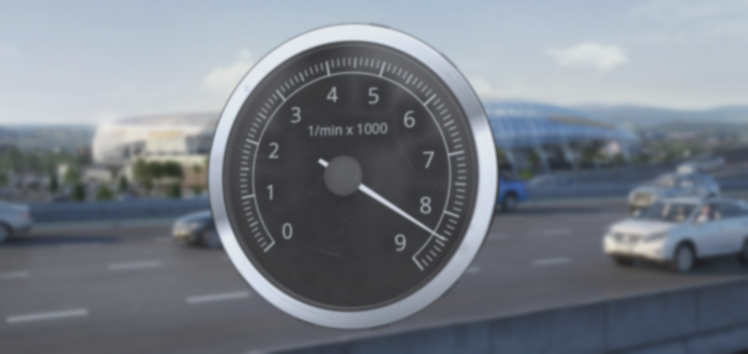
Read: 8400rpm
